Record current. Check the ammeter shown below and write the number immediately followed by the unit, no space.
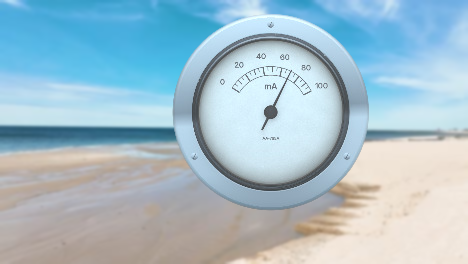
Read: 70mA
